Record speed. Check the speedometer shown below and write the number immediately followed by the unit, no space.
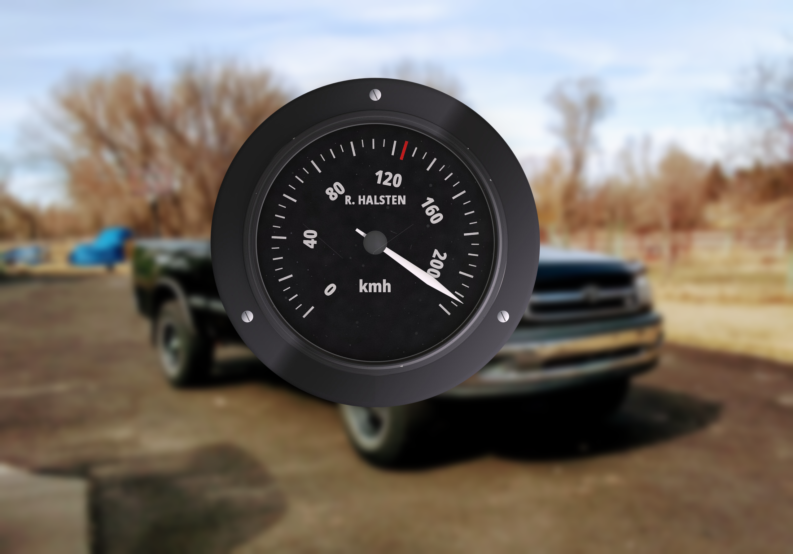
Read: 212.5km/h
